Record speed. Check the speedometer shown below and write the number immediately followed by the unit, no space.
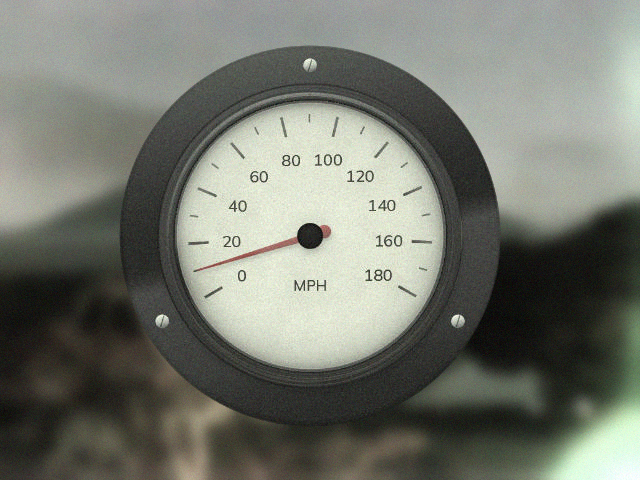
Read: 10mph
